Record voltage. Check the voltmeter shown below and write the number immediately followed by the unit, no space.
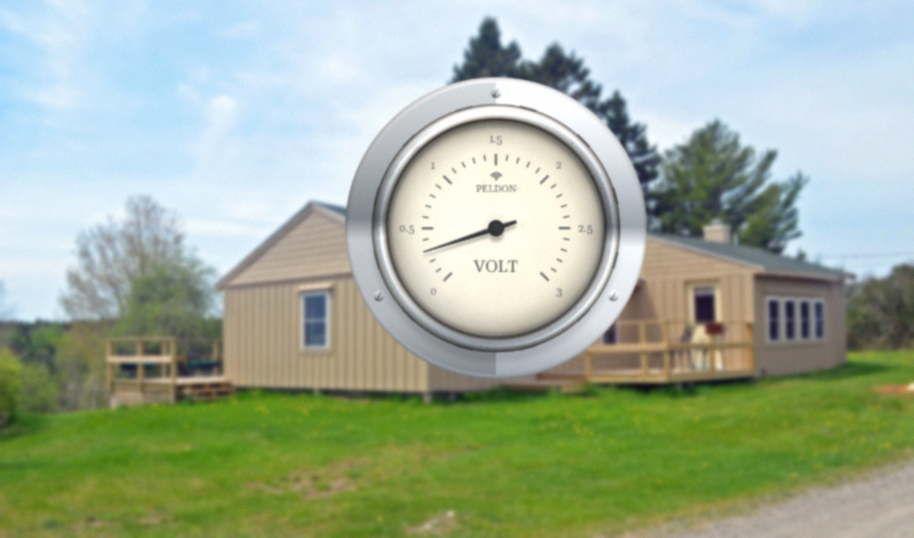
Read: 0.3V
